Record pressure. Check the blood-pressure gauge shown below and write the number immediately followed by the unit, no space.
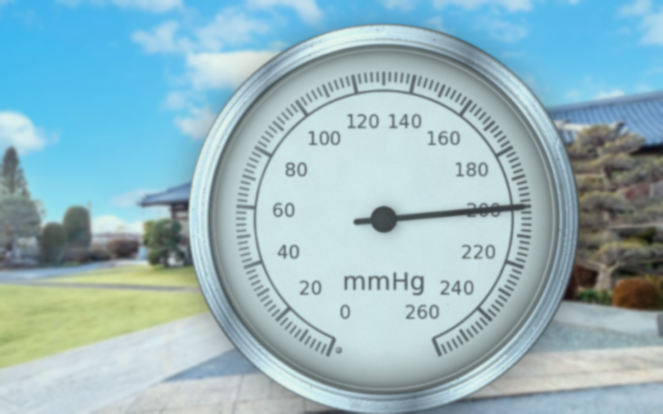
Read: 200mmHg
